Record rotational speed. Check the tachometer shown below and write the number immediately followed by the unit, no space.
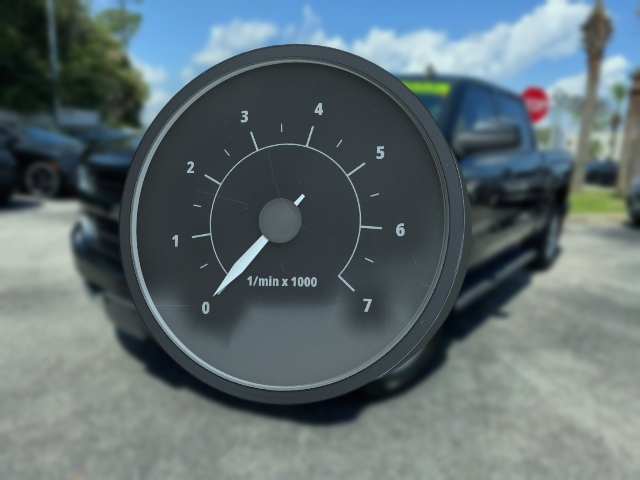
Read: 0rpm
